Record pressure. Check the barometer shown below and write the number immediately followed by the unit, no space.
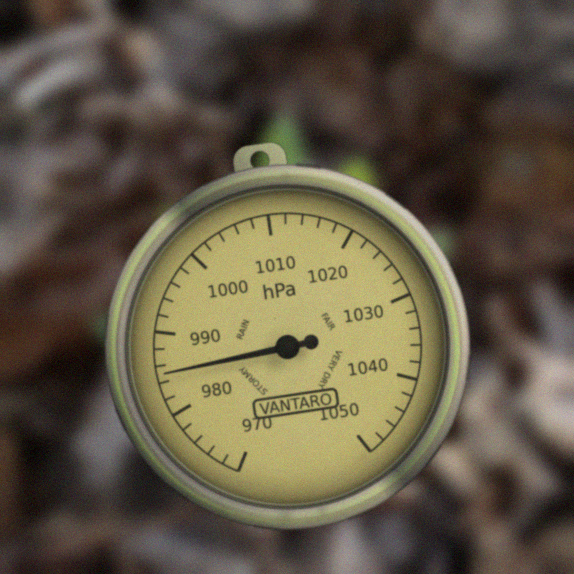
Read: 985hPa
